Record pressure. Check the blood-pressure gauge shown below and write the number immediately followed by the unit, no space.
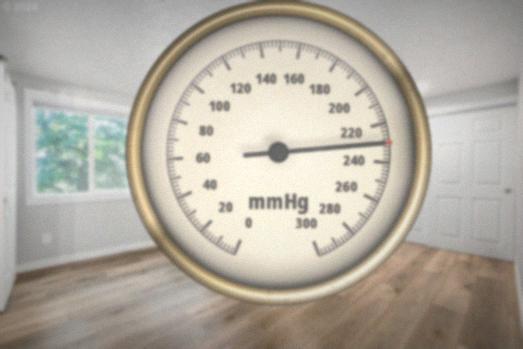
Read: 230mmHg
